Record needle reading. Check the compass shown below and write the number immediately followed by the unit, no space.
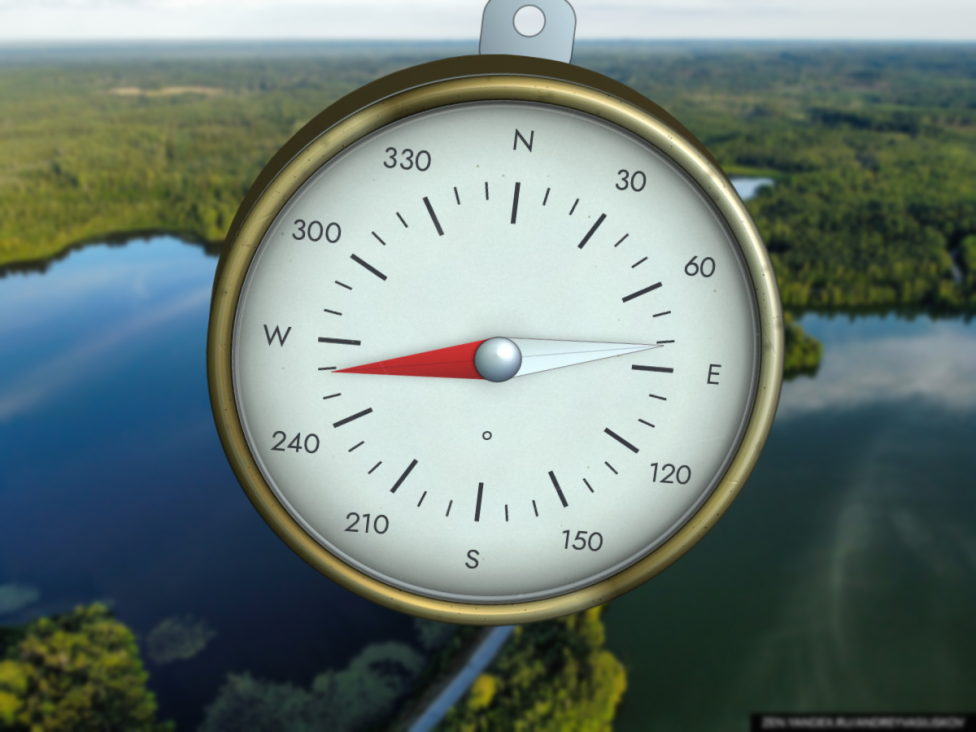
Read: 260°
